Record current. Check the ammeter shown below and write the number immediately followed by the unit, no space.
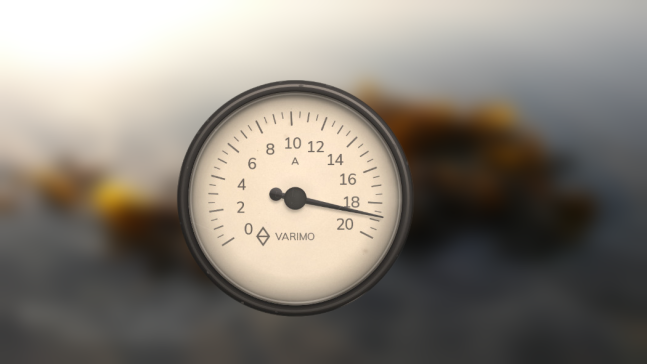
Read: 18.75A
